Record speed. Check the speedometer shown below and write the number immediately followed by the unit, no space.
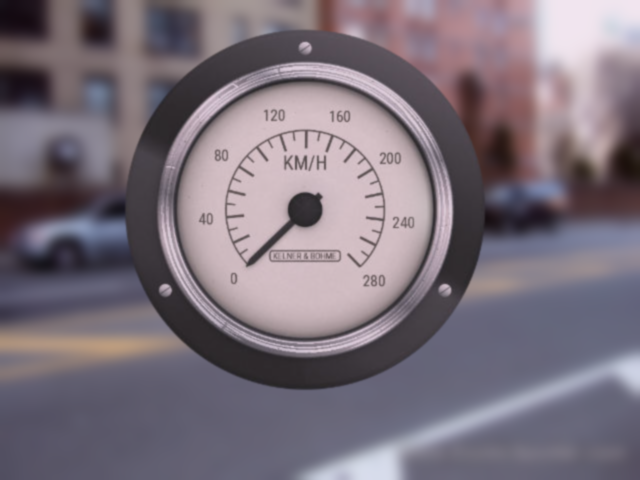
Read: 0km/h
